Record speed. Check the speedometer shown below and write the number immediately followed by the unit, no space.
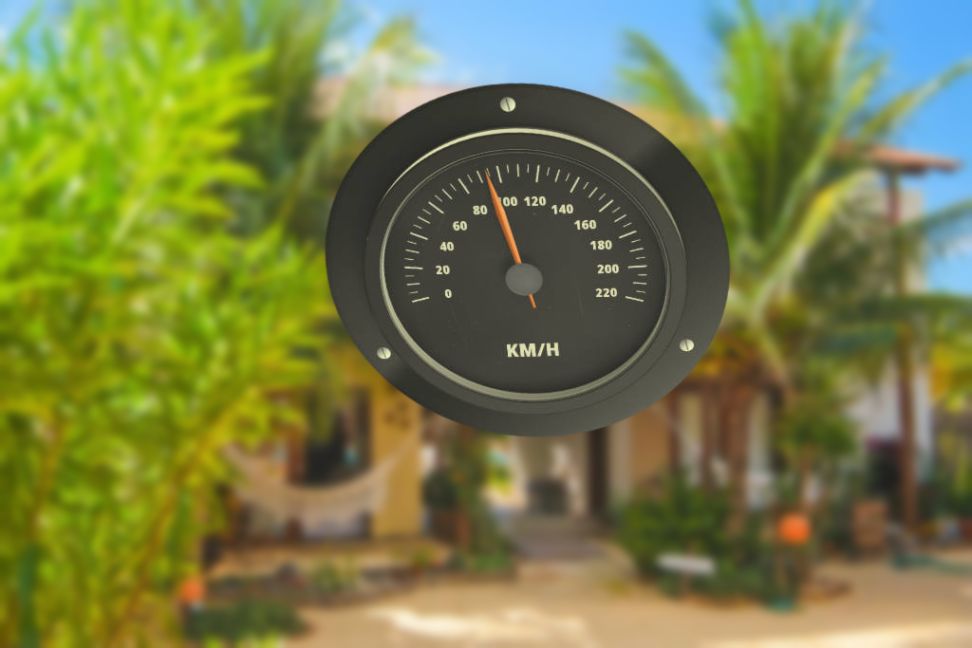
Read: 95km/h
